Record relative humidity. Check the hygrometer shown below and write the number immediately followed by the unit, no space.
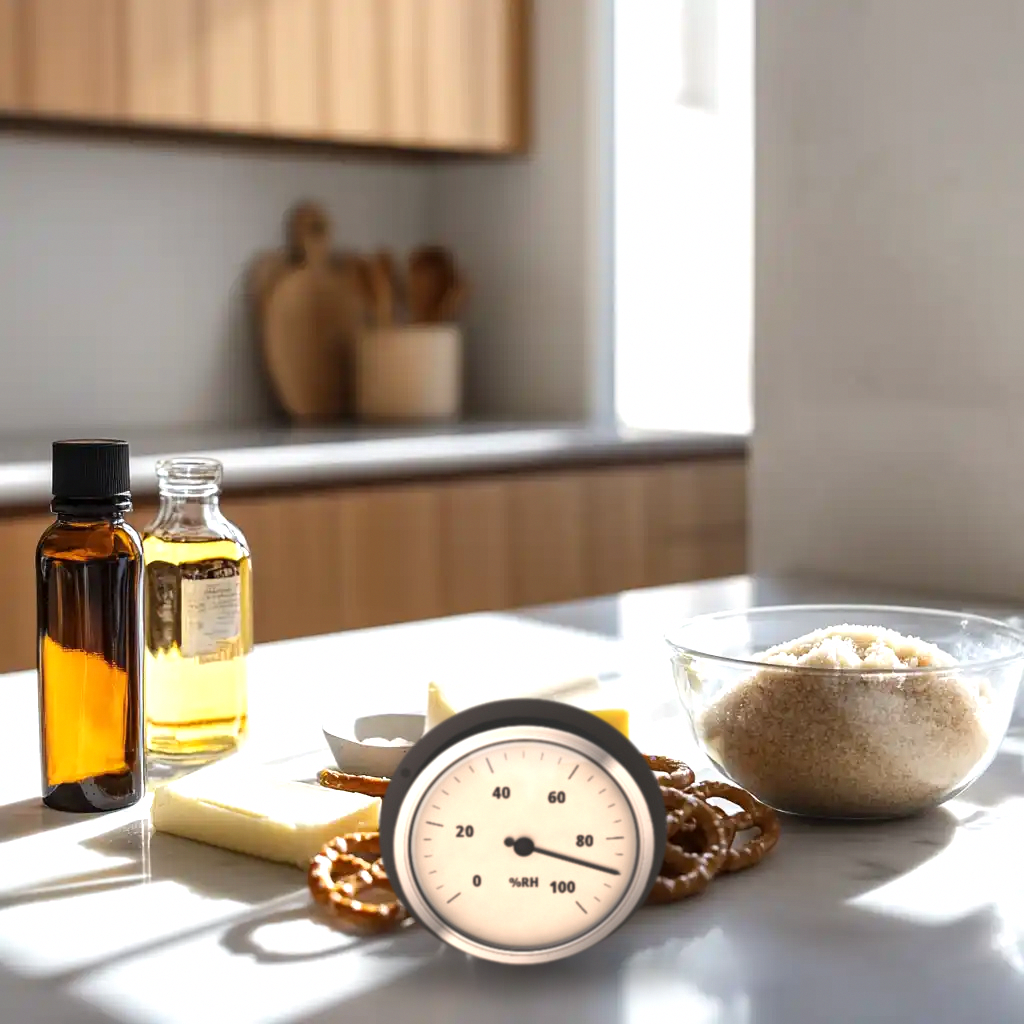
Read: 88%
